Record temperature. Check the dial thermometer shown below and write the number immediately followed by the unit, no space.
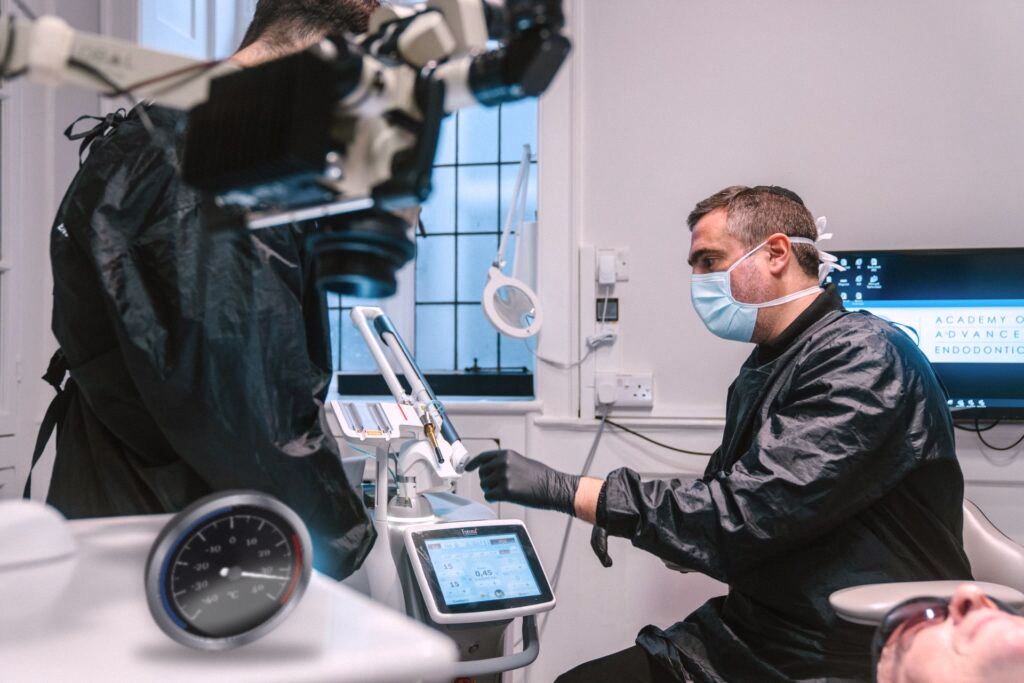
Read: 32.5°C
